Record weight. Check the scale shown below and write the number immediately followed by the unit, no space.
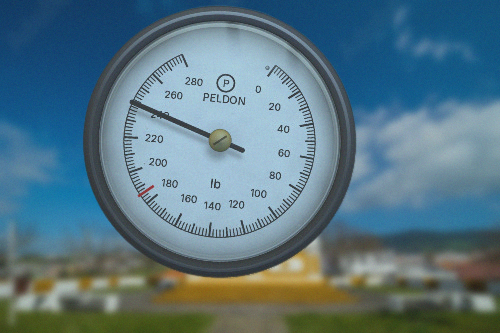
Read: 240lb
